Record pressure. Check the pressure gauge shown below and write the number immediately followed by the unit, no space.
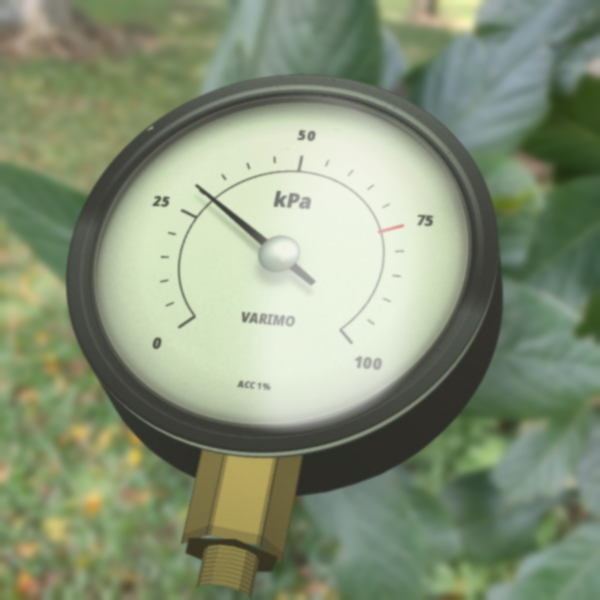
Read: 30kPa
